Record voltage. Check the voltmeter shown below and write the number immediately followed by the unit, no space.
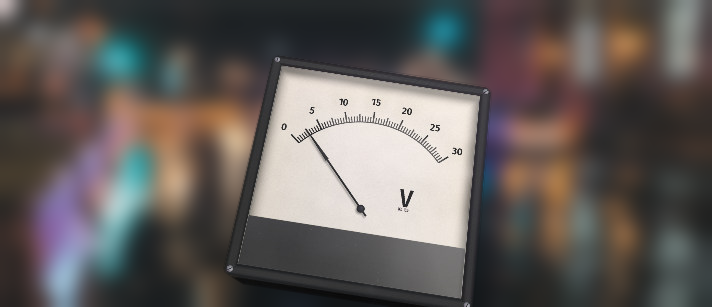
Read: 2.5V
